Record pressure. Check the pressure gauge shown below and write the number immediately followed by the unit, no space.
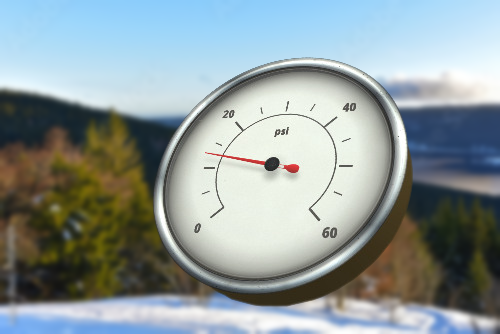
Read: 12.5psi
